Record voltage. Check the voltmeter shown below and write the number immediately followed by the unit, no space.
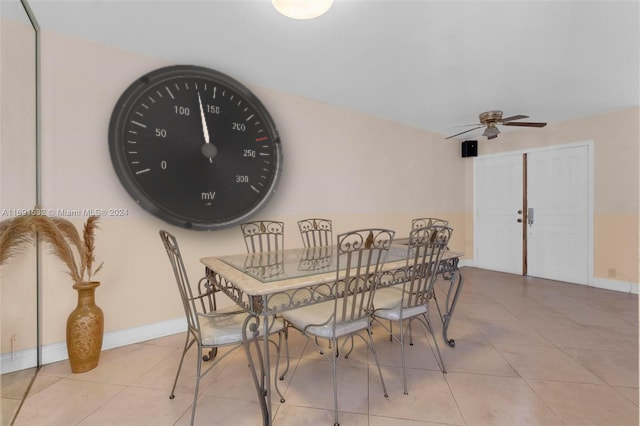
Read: 130mV
